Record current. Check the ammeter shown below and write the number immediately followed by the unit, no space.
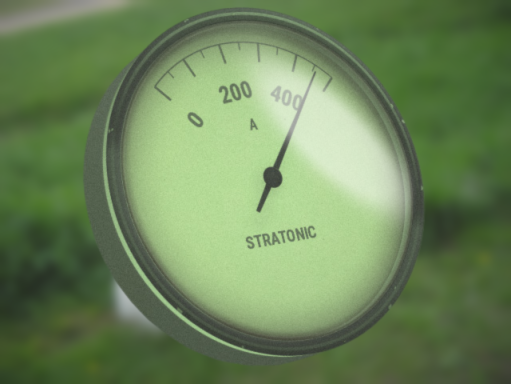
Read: 450A
